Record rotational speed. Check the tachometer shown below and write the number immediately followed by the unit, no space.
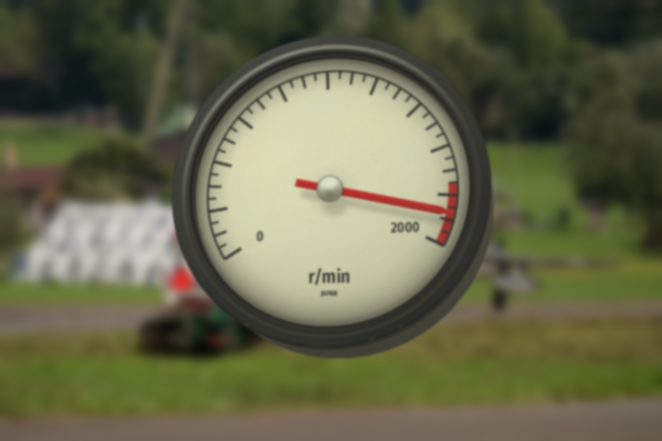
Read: 1875rpm
